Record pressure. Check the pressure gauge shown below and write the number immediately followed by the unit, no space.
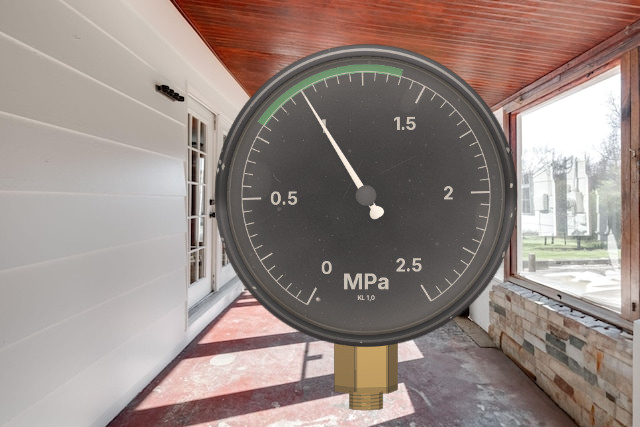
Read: 1MPa
